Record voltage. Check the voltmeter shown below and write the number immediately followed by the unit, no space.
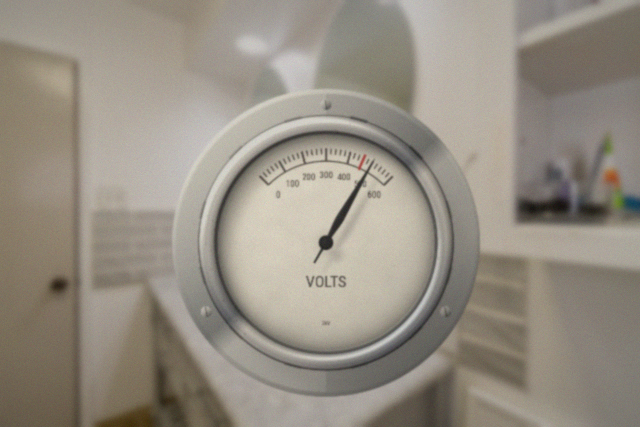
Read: 500V
